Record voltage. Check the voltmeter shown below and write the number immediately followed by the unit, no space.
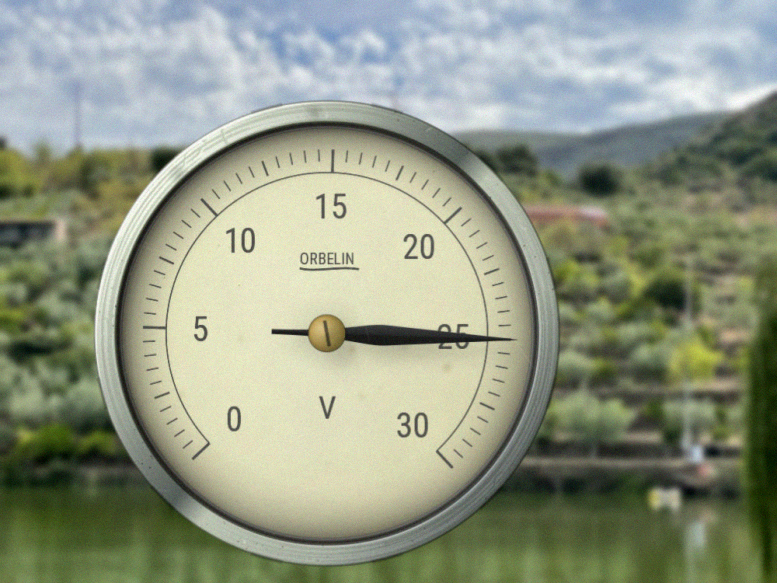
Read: 25V
